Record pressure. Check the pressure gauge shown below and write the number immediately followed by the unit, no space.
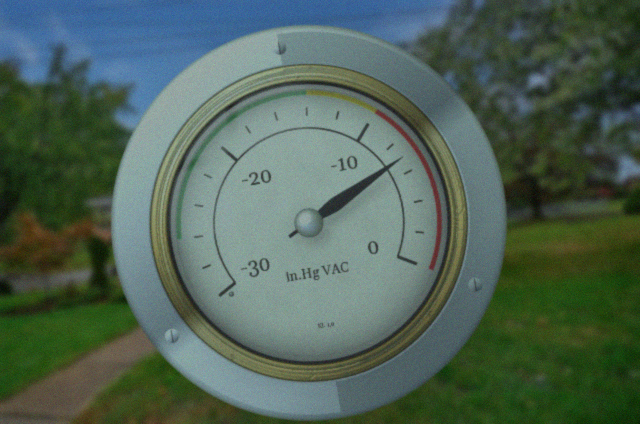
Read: -7inHg
